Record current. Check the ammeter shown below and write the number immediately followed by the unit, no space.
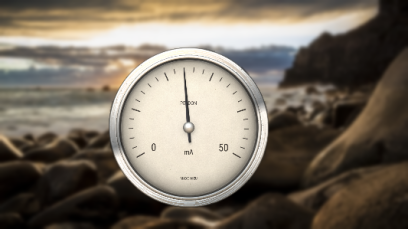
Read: 24mA
